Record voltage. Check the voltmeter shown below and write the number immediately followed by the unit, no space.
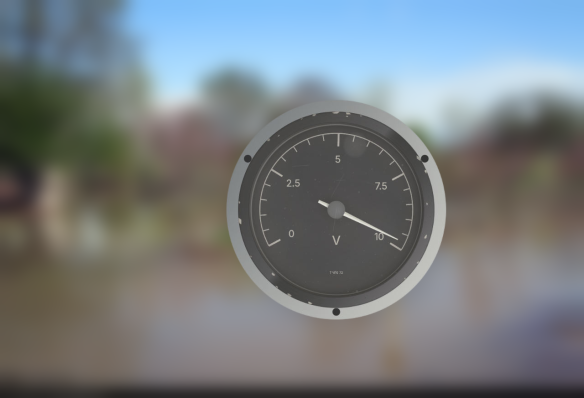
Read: 9.75V
